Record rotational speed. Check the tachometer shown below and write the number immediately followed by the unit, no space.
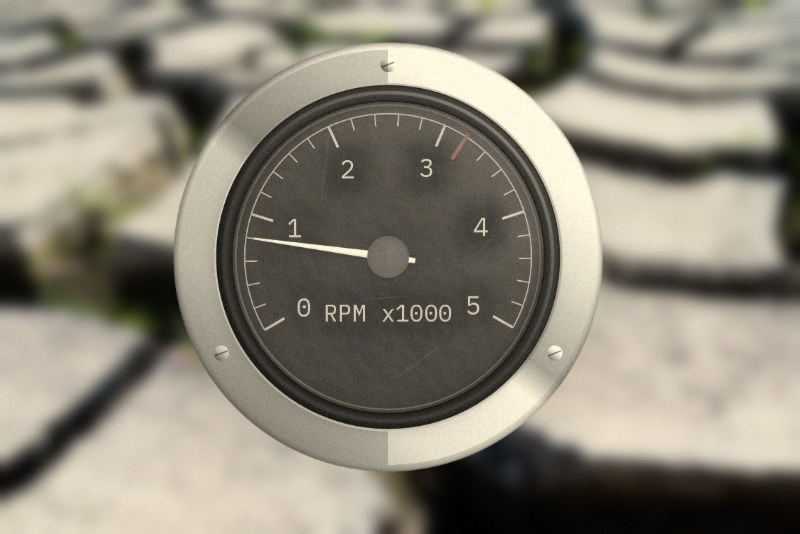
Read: 800rpm
